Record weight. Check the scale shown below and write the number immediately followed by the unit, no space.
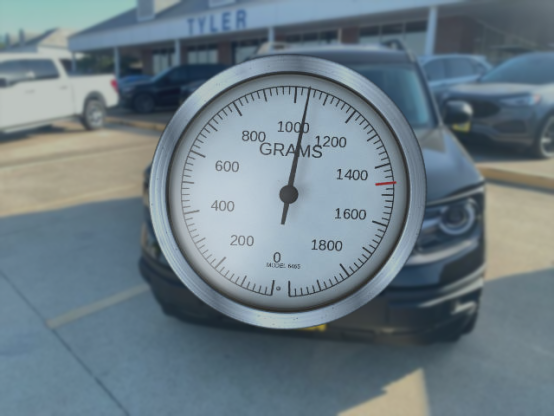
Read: 1040g
